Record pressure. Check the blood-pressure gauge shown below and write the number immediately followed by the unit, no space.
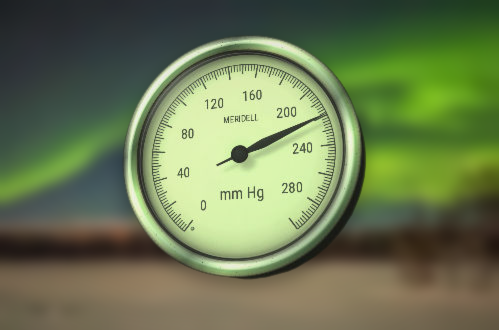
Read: 220mmHg
